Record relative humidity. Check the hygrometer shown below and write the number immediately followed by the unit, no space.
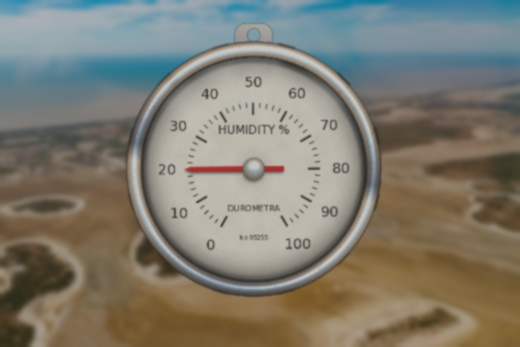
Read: 20%
